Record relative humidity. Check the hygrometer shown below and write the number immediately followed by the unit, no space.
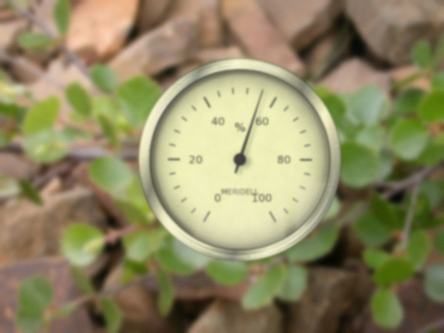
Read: 56%
